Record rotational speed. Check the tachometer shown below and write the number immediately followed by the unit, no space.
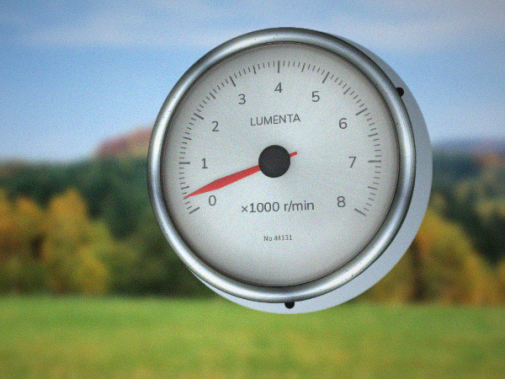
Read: 300rpm
